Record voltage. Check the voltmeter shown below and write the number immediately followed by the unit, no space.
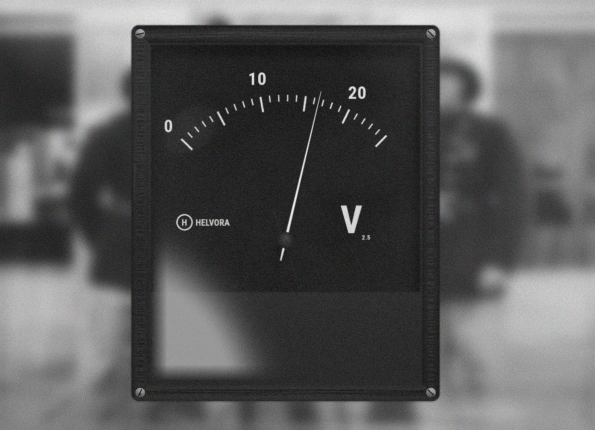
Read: 16.5V
